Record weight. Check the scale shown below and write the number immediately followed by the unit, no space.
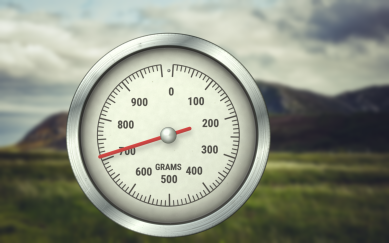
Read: 710g
